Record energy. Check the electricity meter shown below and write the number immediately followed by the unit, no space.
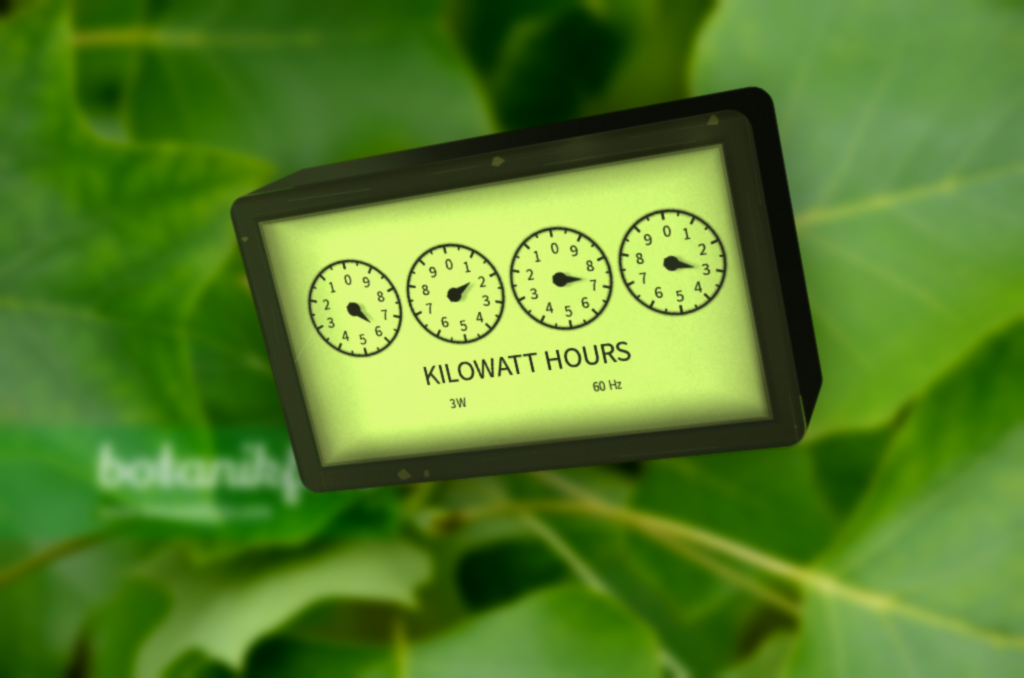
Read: 6173kWh
